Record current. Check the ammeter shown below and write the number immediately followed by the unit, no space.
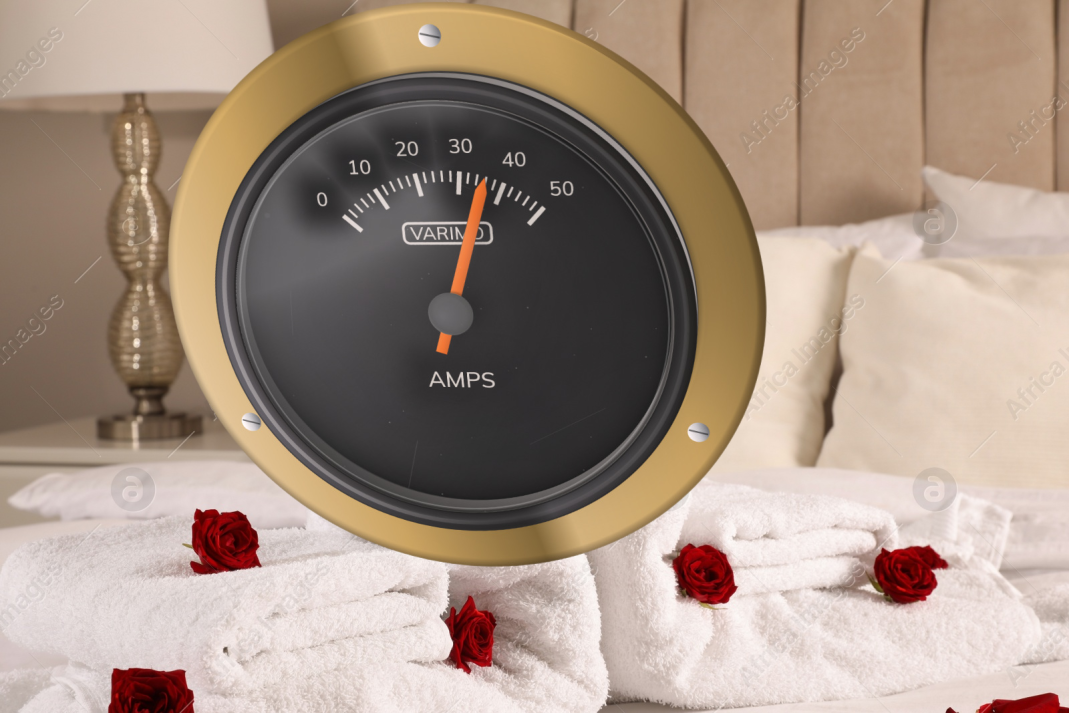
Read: 36A
